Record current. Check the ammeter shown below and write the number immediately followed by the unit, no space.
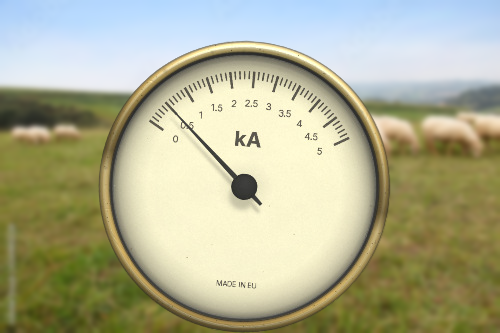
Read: 0.5kA
